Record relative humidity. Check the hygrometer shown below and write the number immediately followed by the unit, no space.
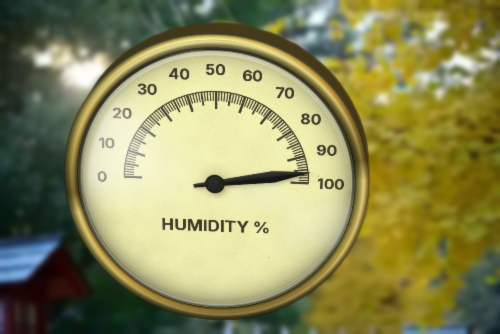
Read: 95%
